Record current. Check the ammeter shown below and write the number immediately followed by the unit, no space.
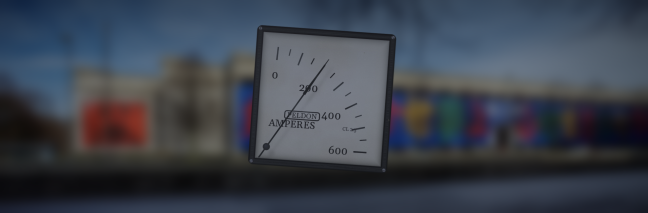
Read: 200A
